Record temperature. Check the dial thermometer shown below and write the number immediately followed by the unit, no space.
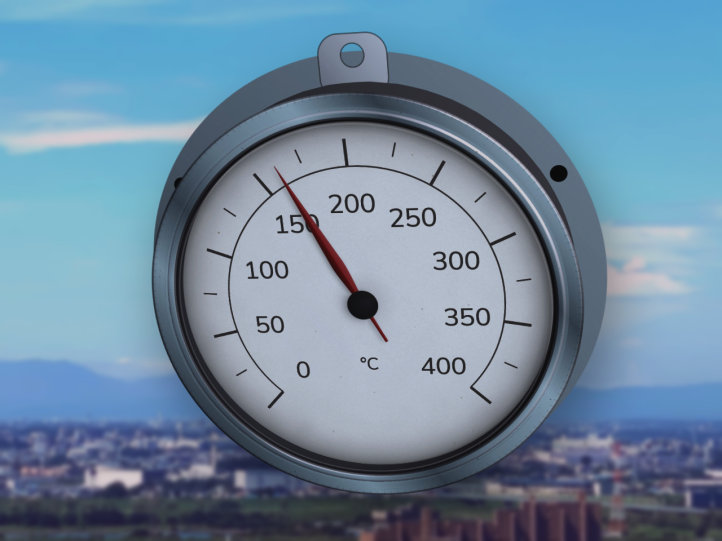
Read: 162.5°C
